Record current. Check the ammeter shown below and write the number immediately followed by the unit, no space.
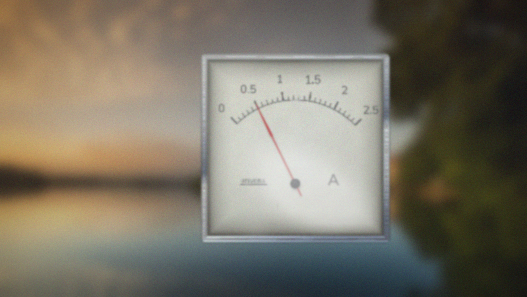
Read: 0.5A
